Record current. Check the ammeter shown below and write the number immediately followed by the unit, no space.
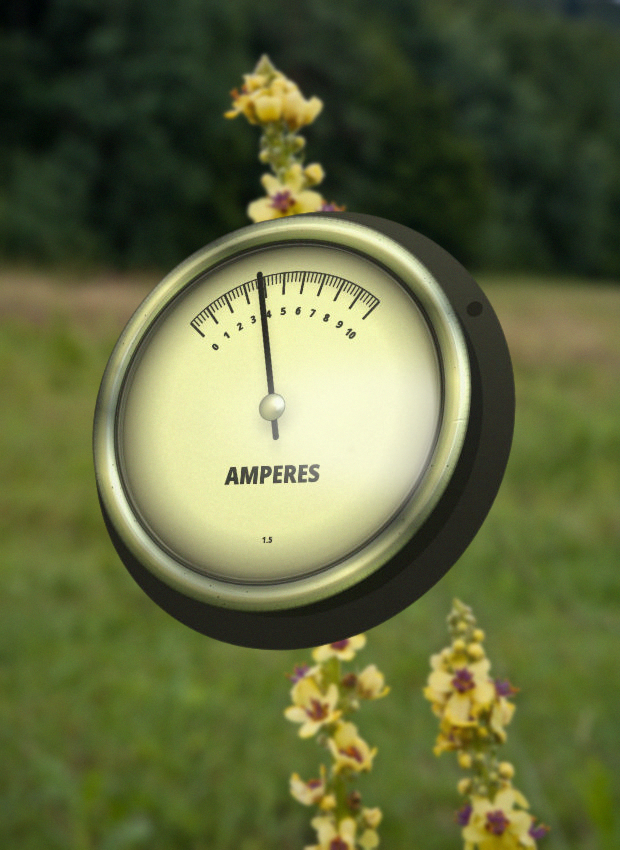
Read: 4A
